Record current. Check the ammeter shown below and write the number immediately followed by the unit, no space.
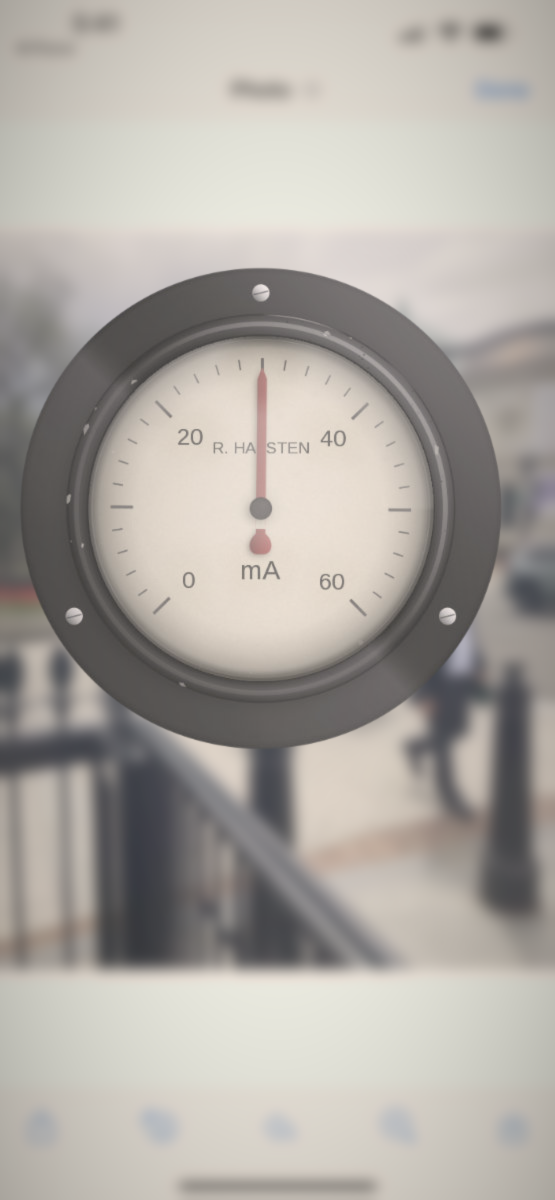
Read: 30mA
